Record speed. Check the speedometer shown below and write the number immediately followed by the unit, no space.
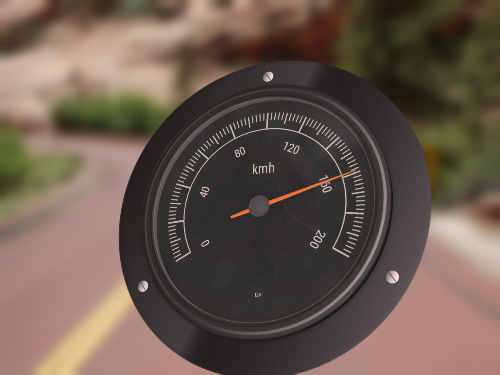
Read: 160km/h
